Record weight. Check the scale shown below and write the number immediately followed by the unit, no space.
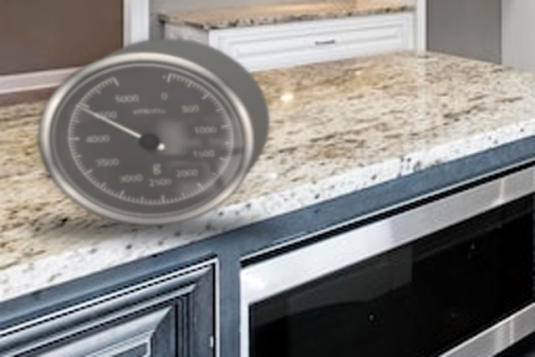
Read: 4500g
